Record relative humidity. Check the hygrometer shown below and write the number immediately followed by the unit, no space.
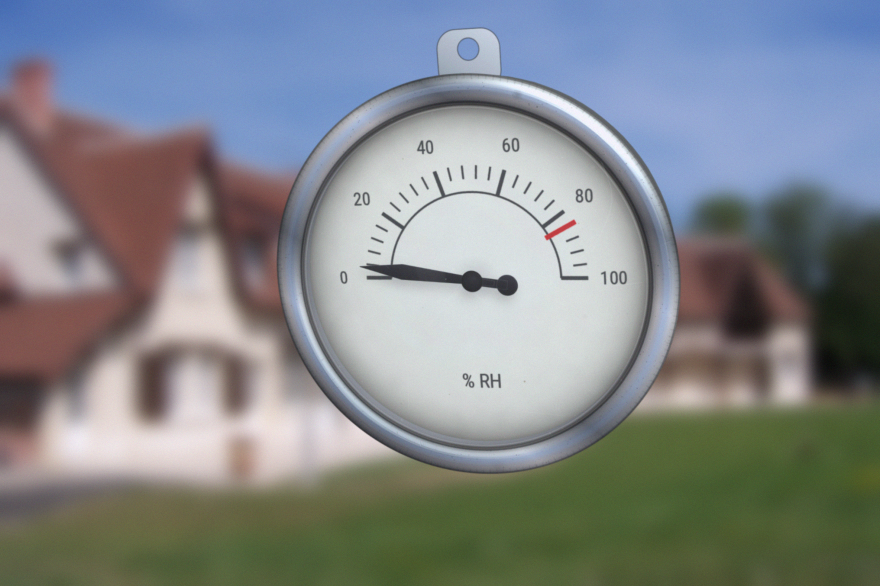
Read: 4%
